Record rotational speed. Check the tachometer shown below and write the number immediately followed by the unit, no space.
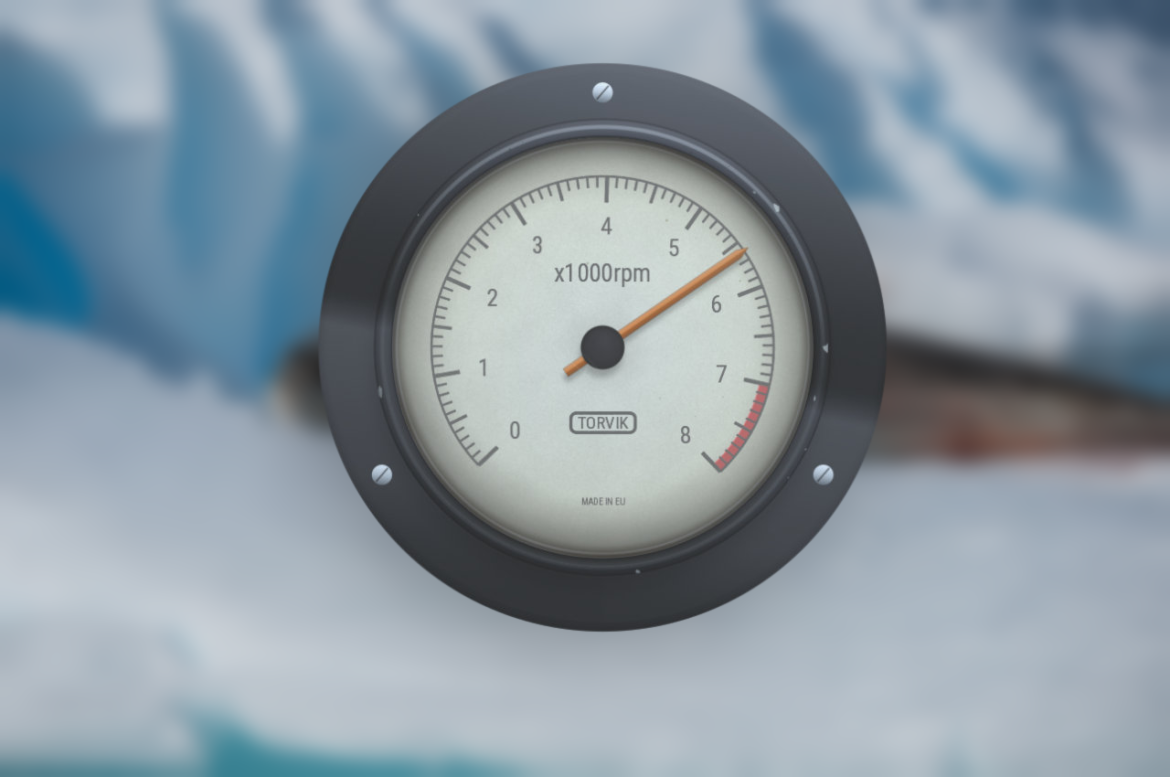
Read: 5600rpm
